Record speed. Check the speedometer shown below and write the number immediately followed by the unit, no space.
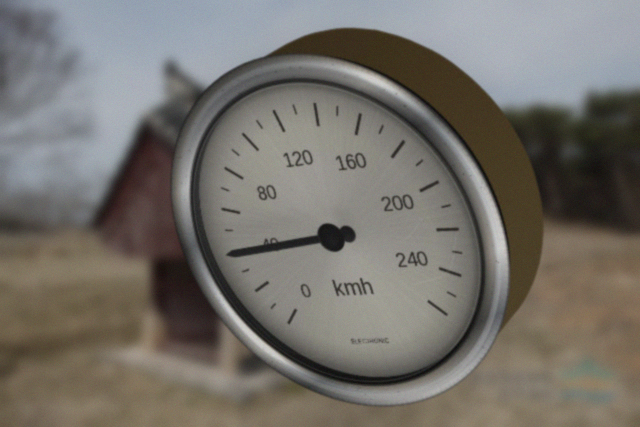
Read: 40km/h
